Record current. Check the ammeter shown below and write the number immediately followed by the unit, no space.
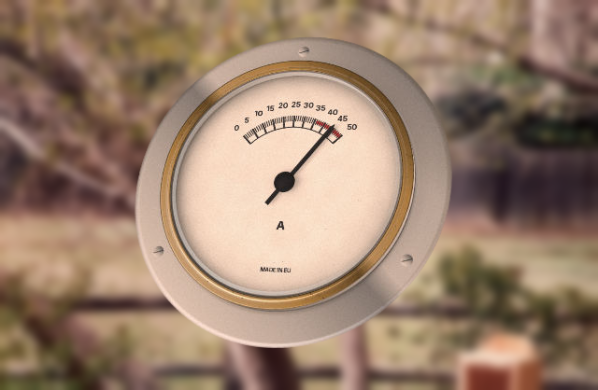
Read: 45A
